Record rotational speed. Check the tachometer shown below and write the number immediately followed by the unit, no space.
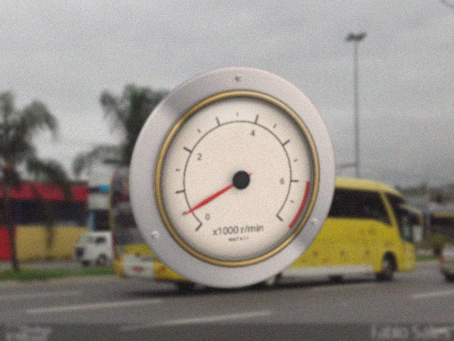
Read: 500rpm
